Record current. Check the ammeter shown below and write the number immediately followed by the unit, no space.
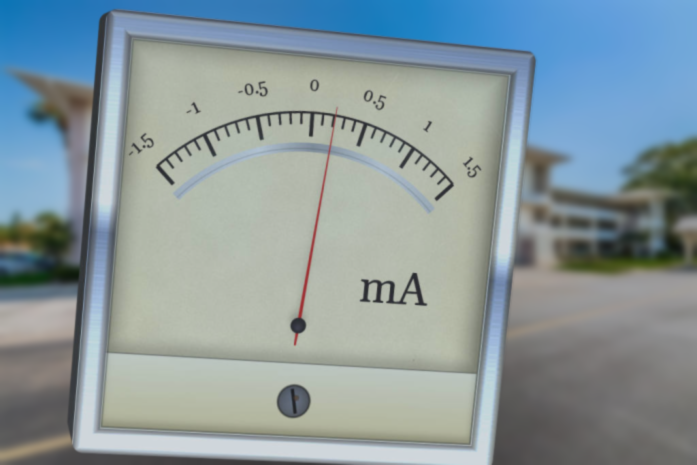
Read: 0.2mA
